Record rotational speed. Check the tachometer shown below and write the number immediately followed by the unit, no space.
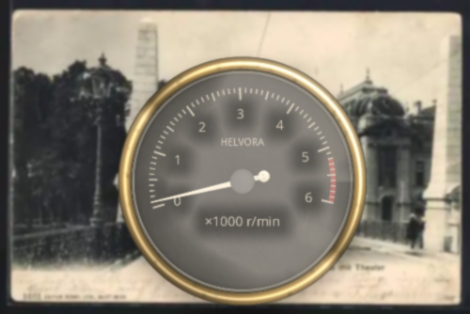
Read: 100rpm
